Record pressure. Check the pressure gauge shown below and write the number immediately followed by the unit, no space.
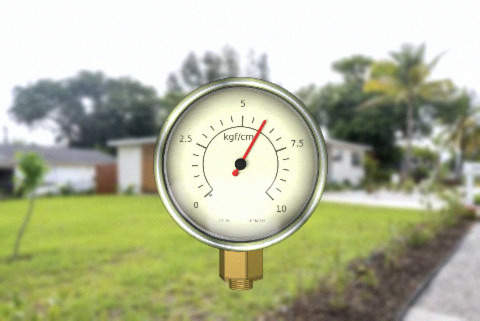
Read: 6kg/cm²
